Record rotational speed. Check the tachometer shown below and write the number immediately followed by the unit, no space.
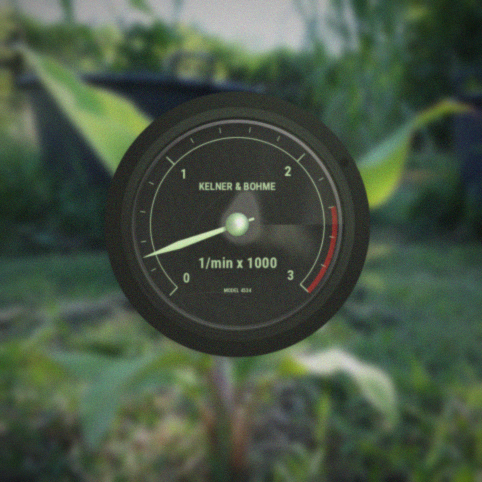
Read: 300rpm
